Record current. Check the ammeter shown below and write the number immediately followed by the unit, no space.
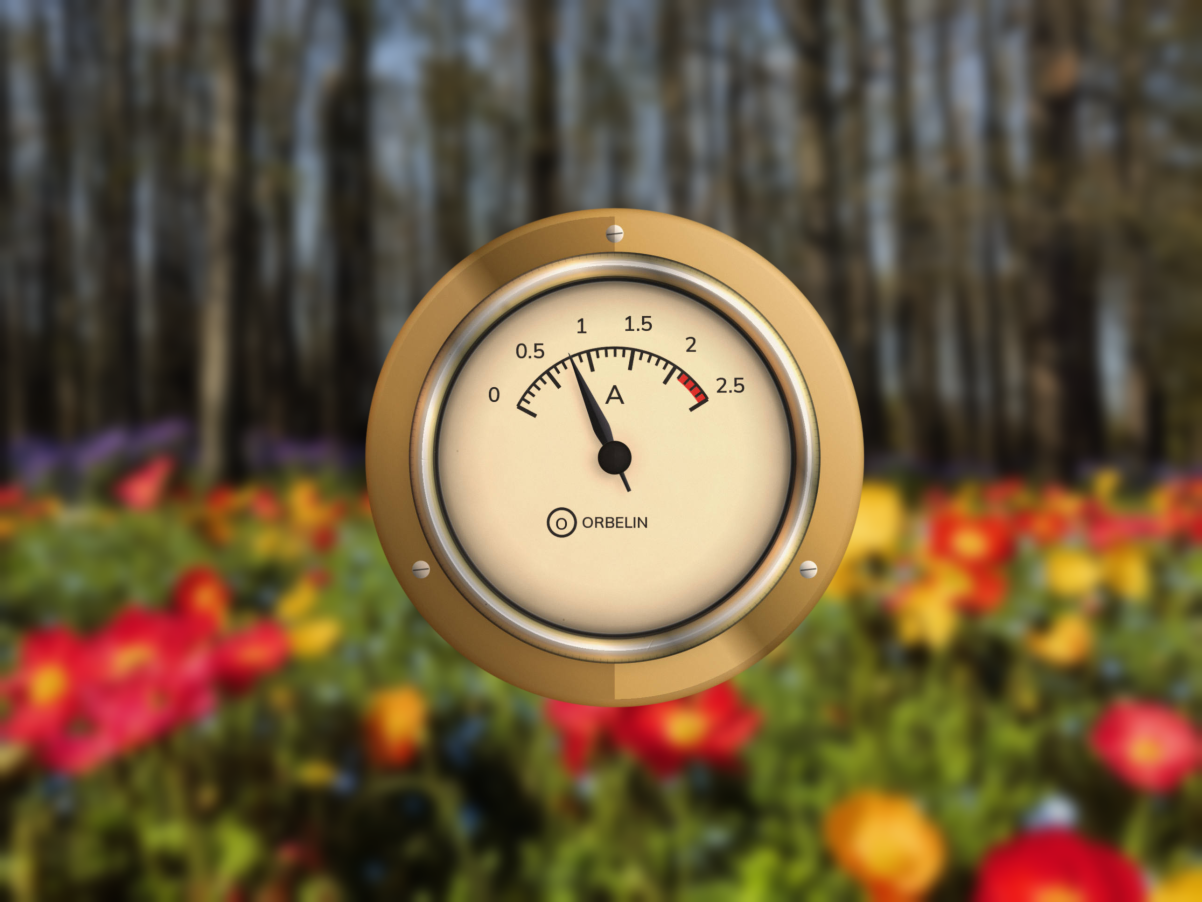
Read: 0.8A
